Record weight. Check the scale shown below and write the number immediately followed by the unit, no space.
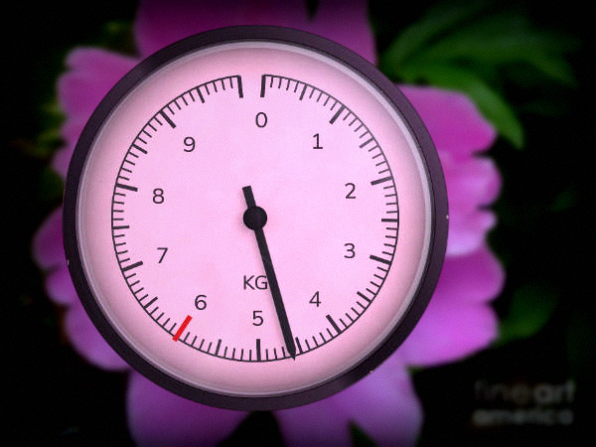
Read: 4.6kg
